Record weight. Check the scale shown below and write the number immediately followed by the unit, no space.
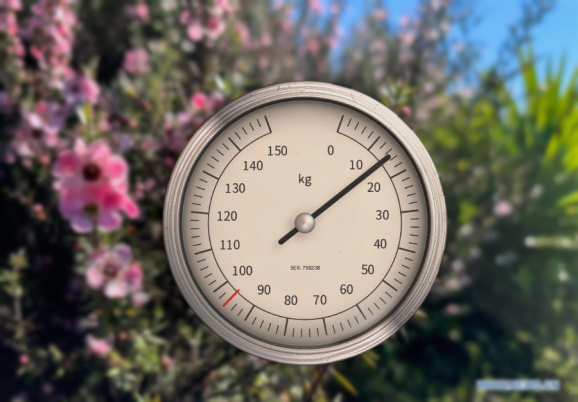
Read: 15kg
